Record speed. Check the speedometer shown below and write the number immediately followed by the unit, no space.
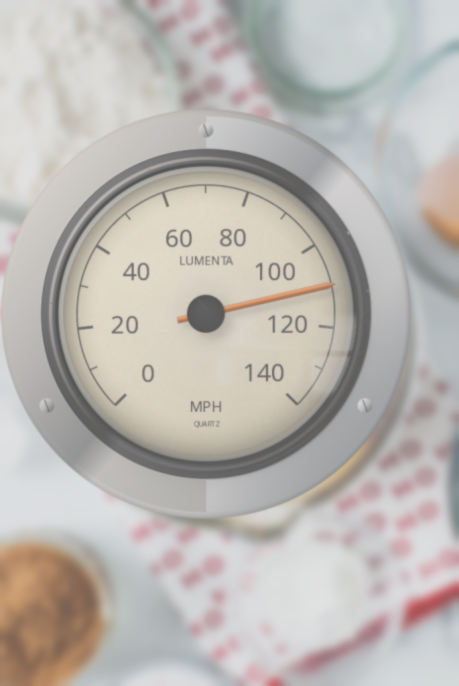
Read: 110mph
